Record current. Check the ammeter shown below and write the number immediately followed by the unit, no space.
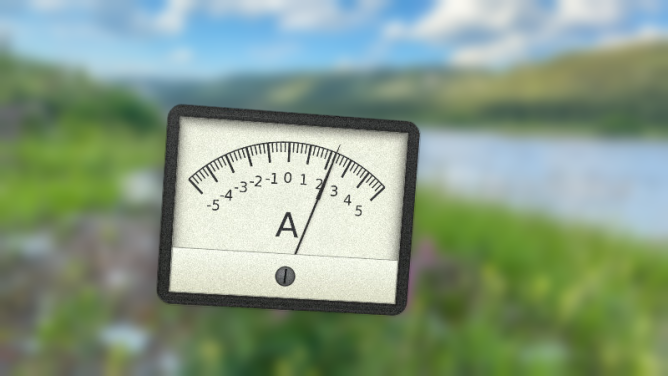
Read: 2.2A
